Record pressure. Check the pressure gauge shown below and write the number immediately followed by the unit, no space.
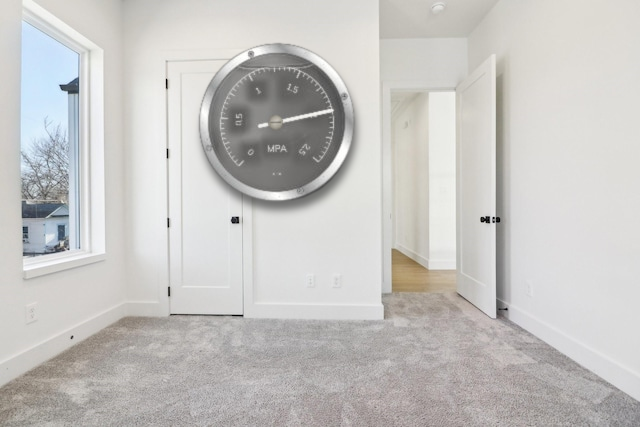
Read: 2MPa
